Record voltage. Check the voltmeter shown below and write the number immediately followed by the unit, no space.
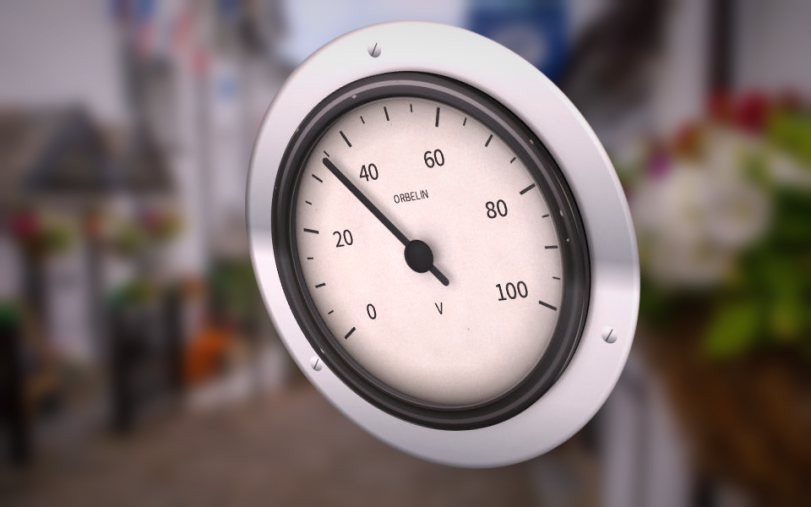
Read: 35V
